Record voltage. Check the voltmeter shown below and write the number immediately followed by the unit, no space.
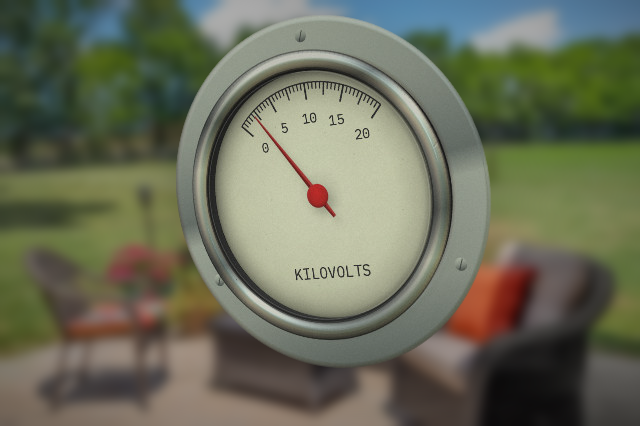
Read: 2.5kV
